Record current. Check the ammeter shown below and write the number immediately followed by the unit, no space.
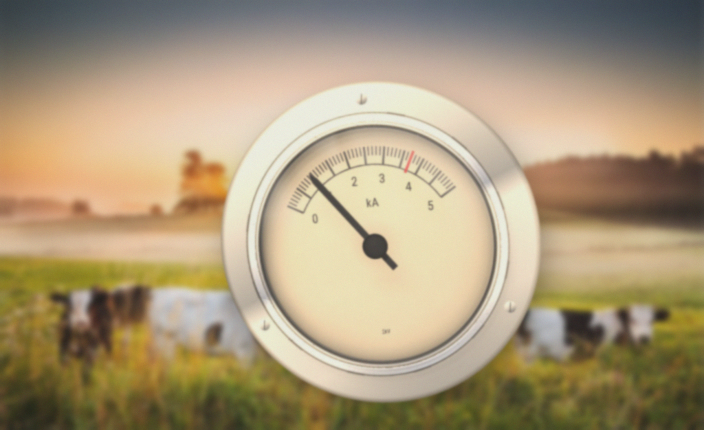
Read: 1kA
